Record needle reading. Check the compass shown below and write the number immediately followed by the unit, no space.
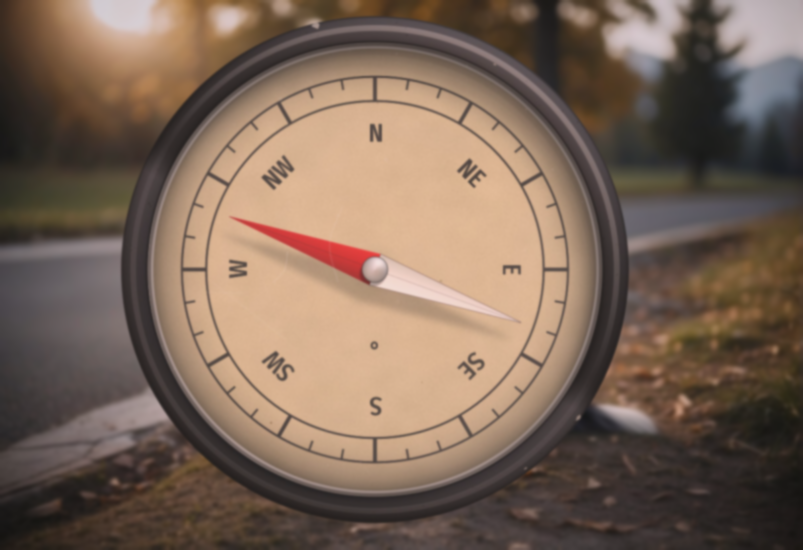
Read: 290°
